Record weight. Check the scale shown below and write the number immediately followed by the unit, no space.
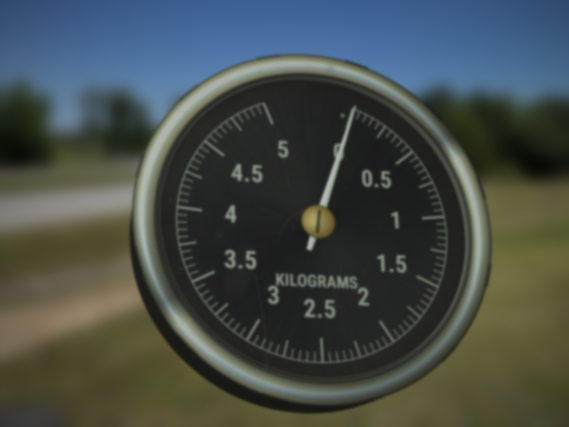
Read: 0kg
